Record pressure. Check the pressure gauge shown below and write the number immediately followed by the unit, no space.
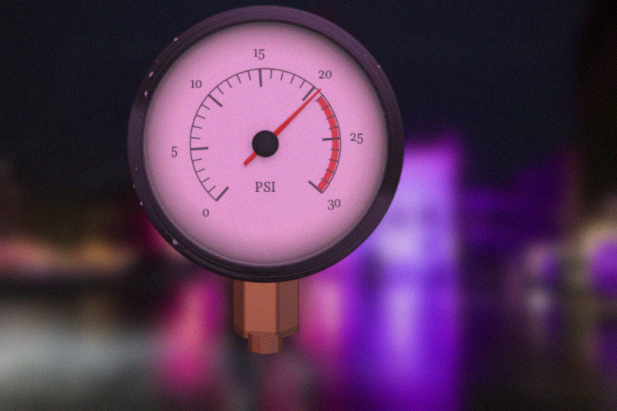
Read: 20.5psi
